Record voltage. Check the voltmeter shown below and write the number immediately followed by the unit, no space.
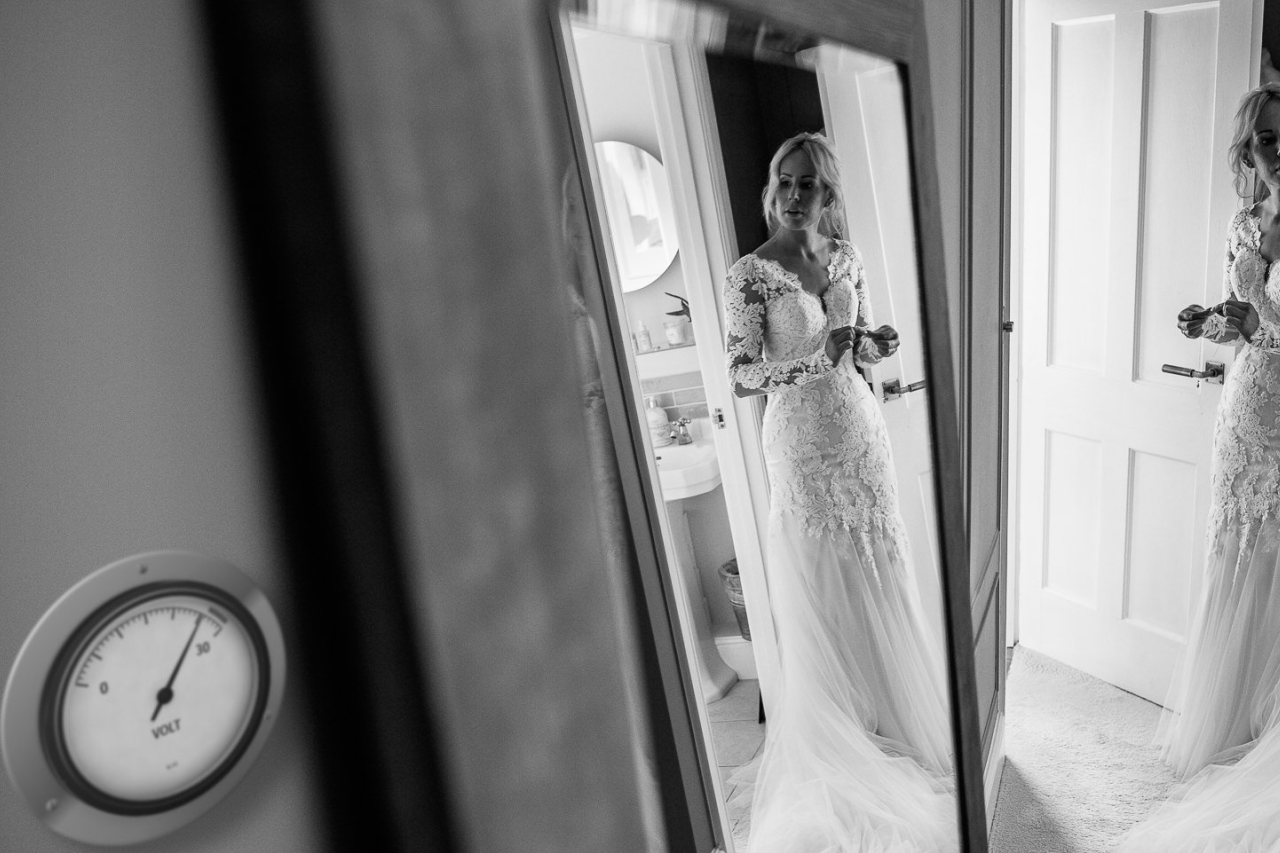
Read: 25V
